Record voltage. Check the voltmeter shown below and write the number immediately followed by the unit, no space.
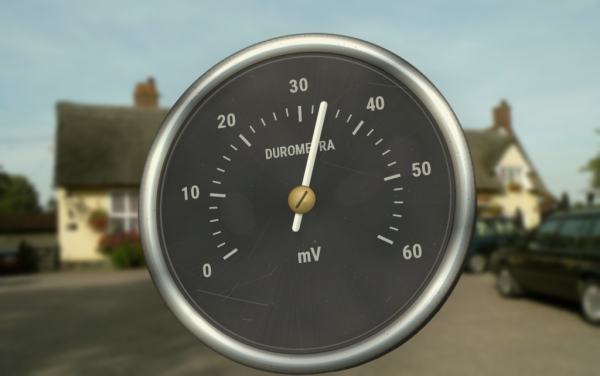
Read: 34mV
